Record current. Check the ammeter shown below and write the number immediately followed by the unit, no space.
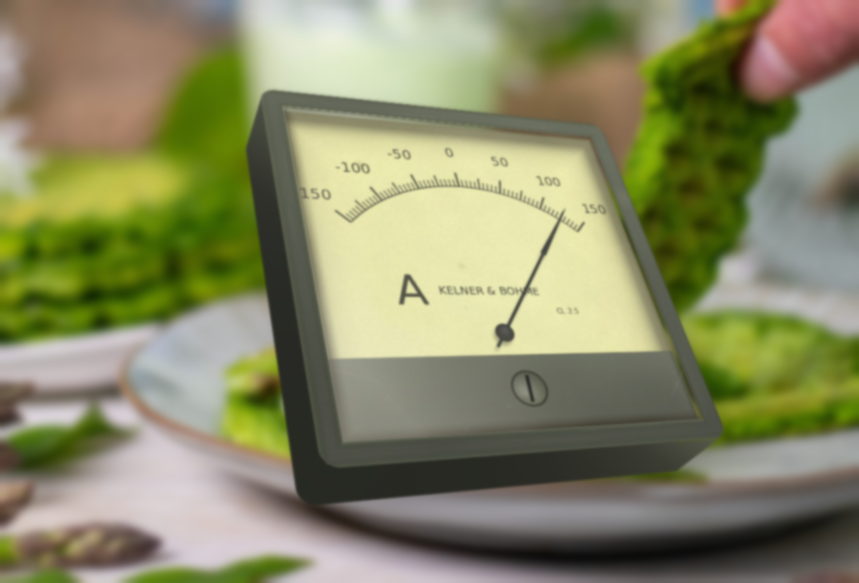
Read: 125A
